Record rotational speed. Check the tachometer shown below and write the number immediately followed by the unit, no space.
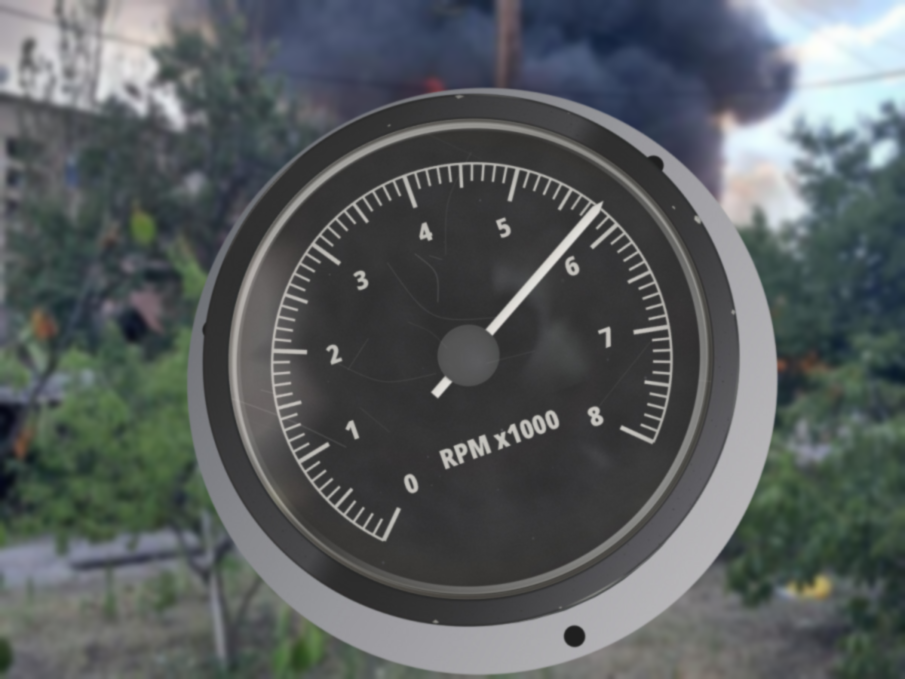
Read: 5800rpm
